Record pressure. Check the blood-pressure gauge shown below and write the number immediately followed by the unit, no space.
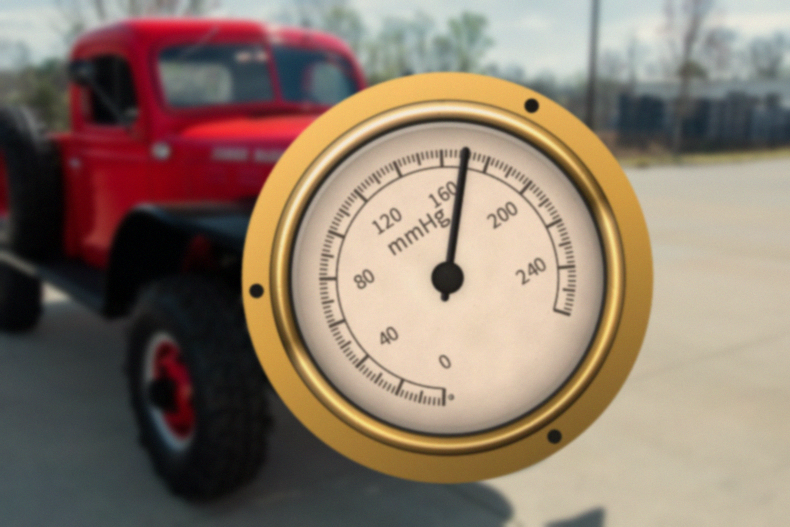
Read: 170mmHg
